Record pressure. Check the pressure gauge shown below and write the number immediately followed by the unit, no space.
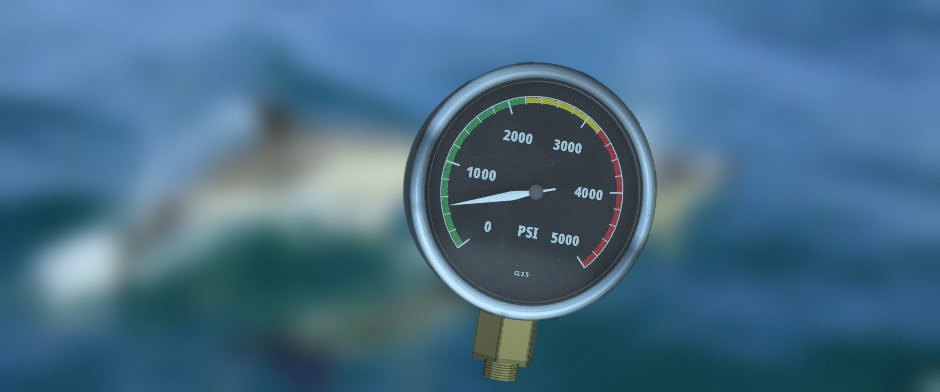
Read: 500psi
